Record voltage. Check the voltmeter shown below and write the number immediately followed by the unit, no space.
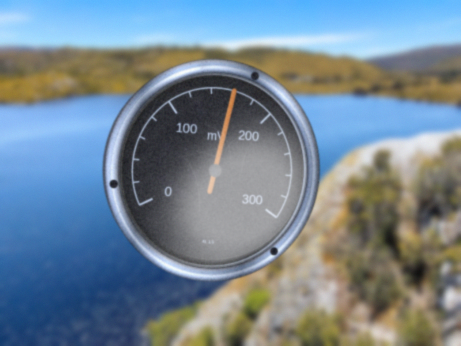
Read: 160mV
